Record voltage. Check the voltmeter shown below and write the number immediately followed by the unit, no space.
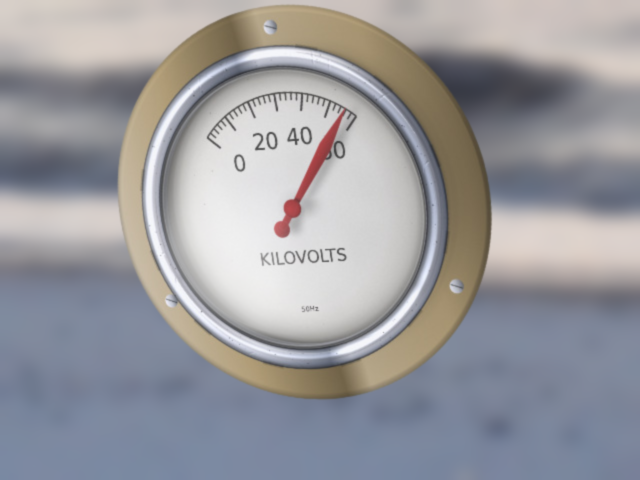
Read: 56kV
